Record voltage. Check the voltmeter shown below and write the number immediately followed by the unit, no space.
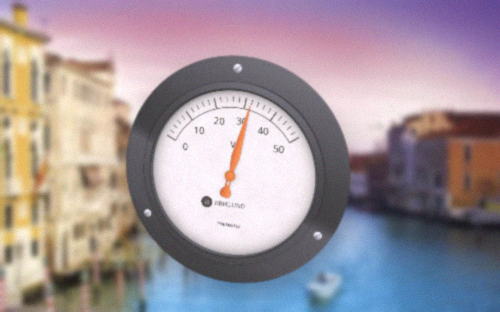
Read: 32V
